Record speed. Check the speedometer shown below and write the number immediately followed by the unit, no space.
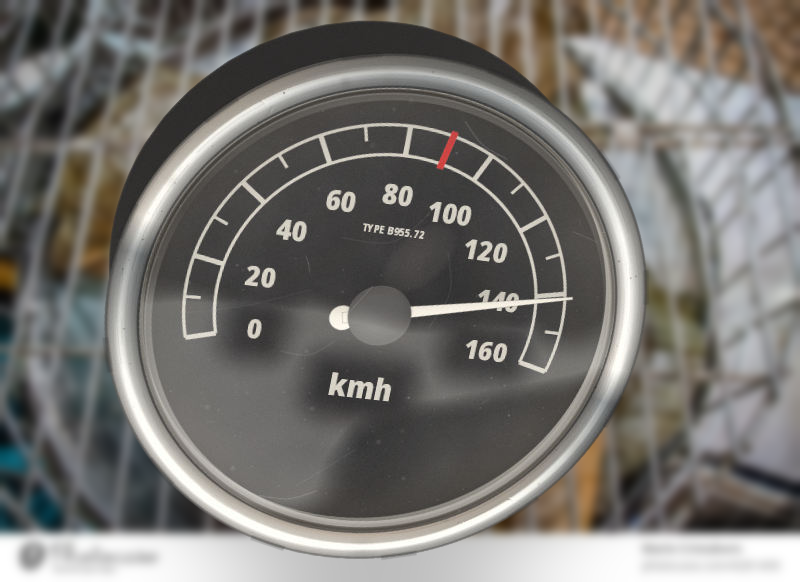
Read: 140km/h
